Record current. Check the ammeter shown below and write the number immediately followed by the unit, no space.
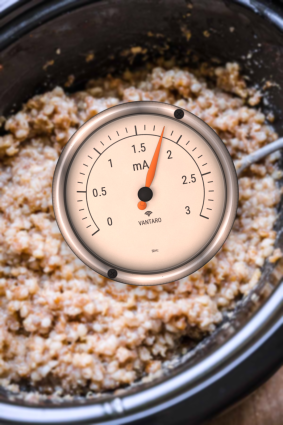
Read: 1.8mA
